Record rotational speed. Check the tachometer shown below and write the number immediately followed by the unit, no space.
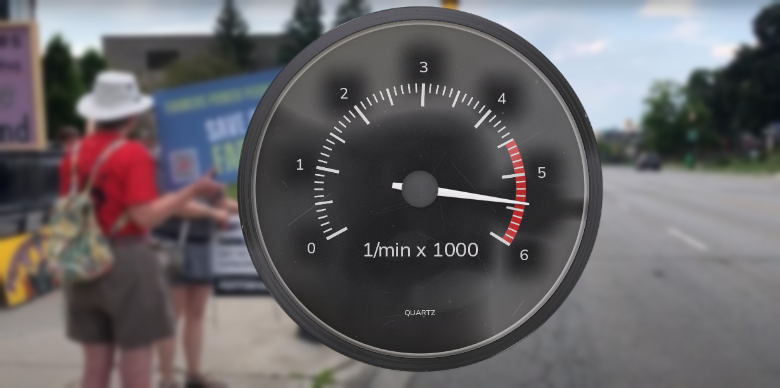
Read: 5400rpm
